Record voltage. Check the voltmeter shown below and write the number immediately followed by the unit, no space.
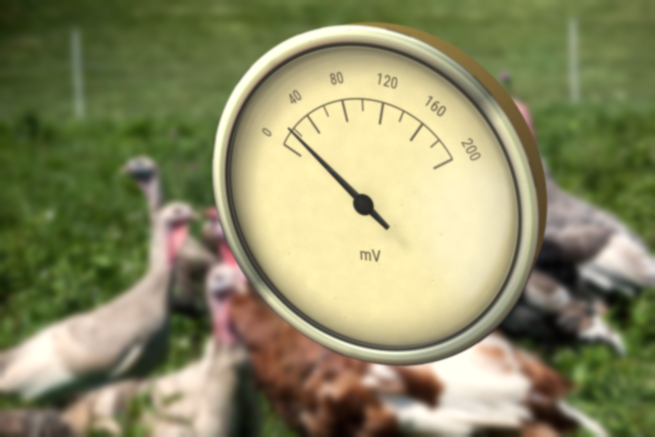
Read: 20mV
